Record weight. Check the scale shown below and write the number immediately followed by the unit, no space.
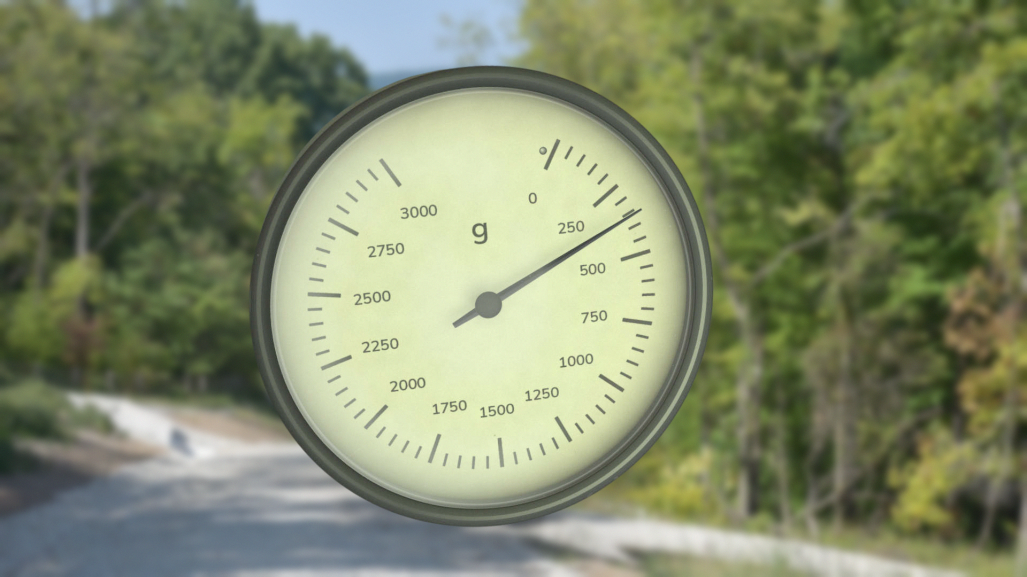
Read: 350g
